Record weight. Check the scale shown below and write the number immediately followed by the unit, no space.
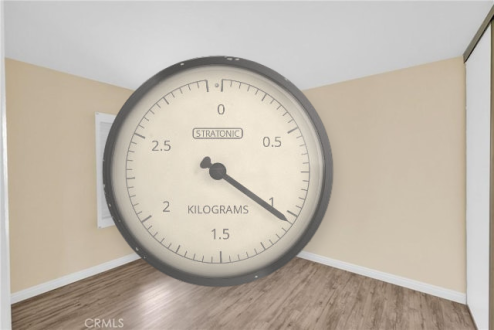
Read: 1.05kg
